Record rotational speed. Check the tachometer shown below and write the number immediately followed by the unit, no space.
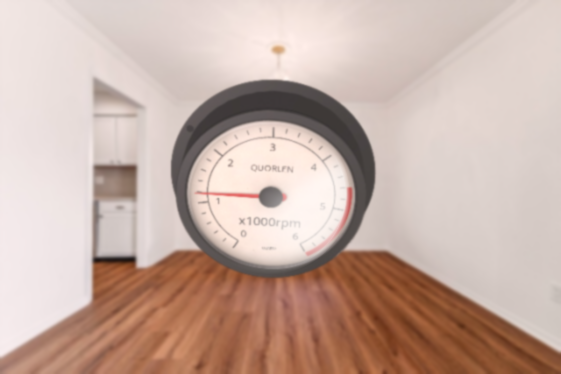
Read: 1200rpm
